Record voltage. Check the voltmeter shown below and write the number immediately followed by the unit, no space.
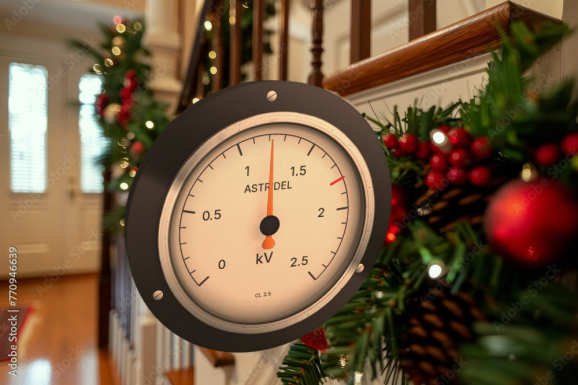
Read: 1.2kV
